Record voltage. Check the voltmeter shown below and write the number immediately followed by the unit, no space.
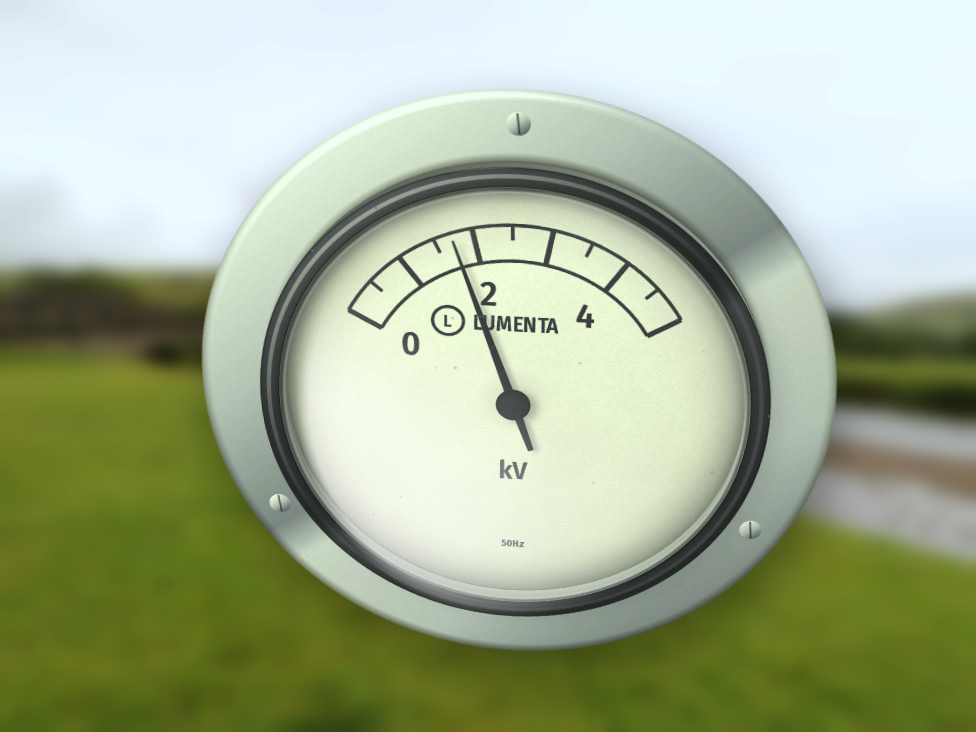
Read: 1.75kV
